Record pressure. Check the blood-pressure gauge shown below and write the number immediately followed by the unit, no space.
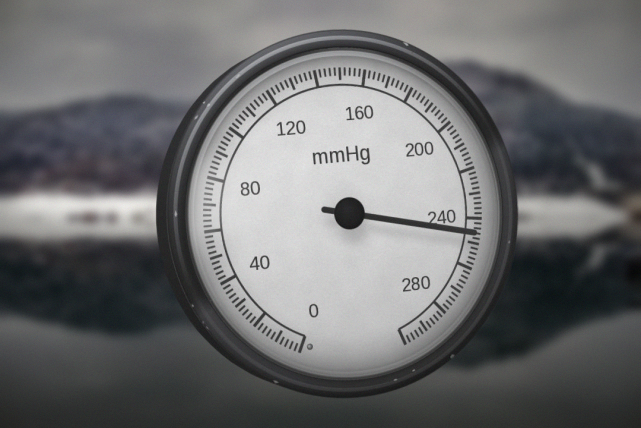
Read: 246mmHg
